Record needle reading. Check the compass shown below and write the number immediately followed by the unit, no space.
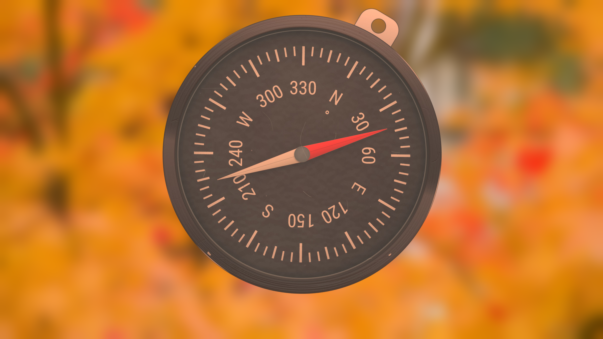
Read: 42.5°
